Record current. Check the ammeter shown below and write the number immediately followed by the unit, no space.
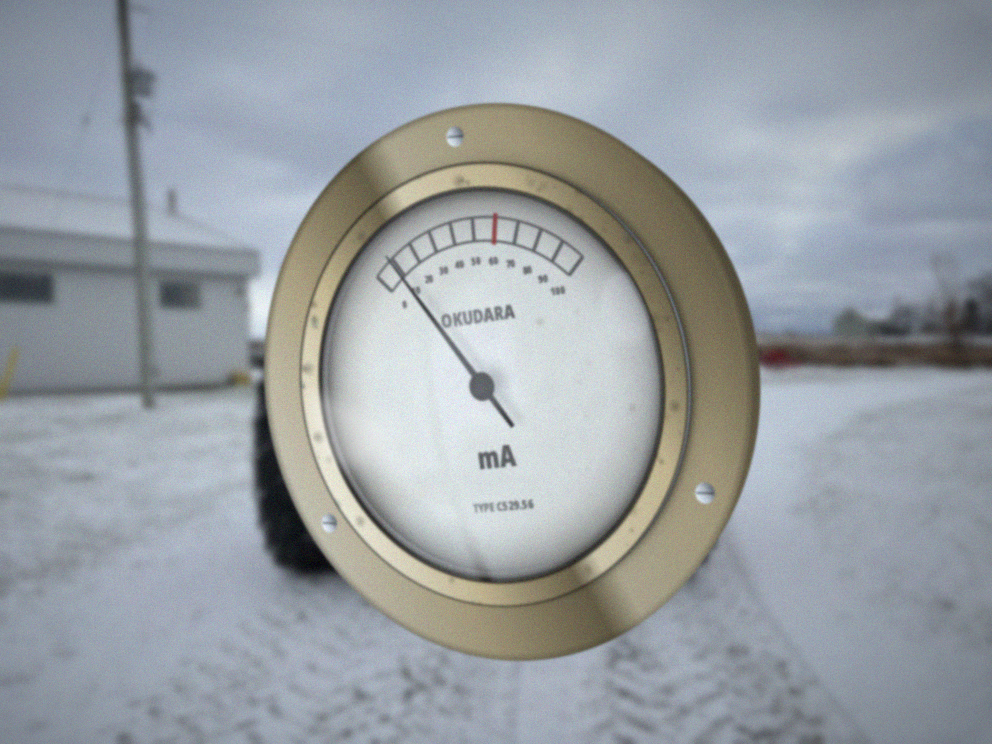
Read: 10mA
